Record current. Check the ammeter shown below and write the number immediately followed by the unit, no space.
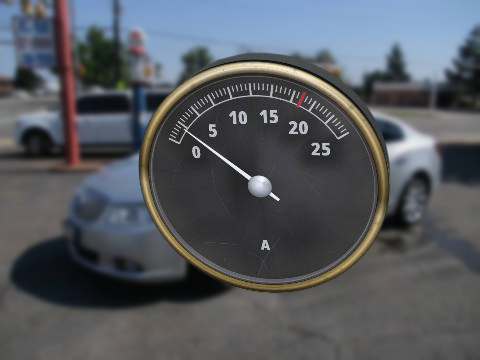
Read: 2.5A
